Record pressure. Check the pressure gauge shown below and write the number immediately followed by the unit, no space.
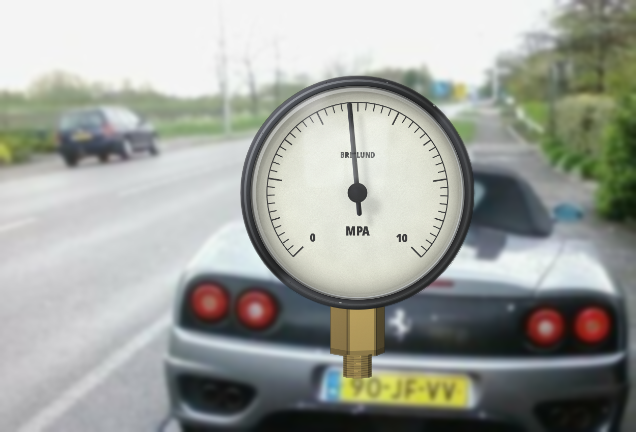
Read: 4.8MPa
